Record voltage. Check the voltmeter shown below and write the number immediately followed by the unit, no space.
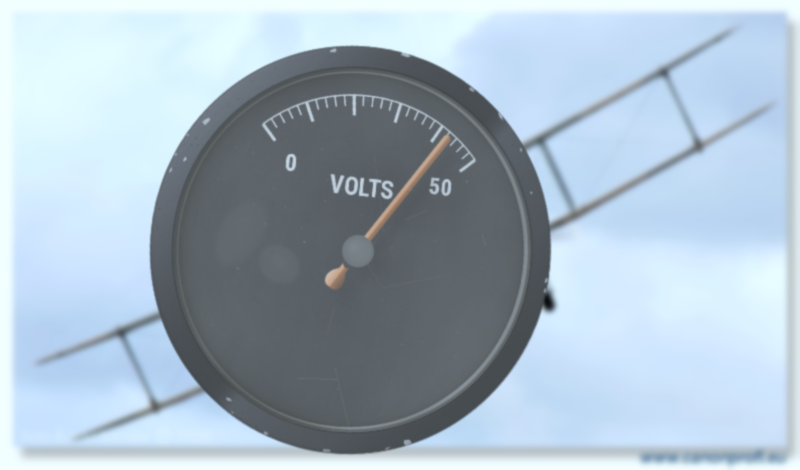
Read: 42V
